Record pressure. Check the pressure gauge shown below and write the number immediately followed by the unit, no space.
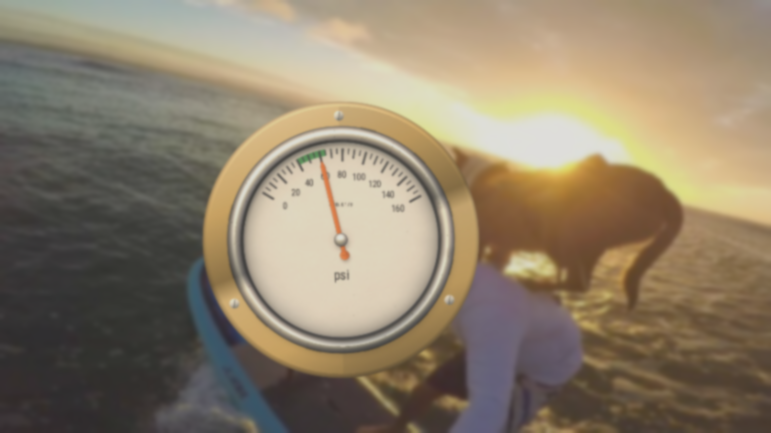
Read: 60psi
